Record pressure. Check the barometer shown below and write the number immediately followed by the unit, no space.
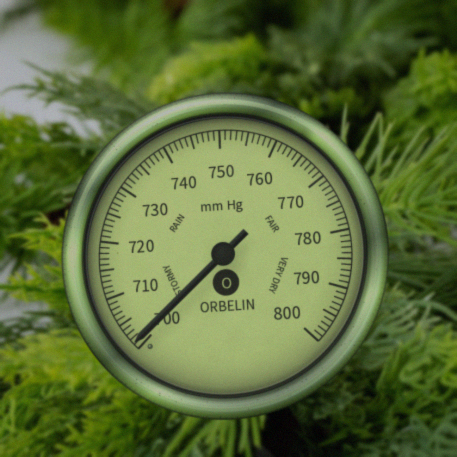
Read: 701mmHg
